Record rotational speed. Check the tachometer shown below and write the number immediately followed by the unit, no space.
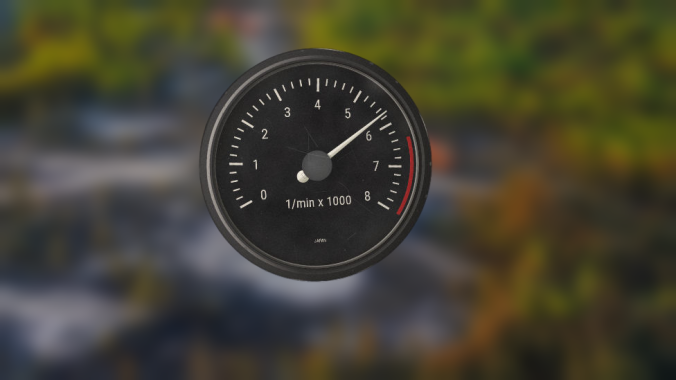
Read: 5700rpm
